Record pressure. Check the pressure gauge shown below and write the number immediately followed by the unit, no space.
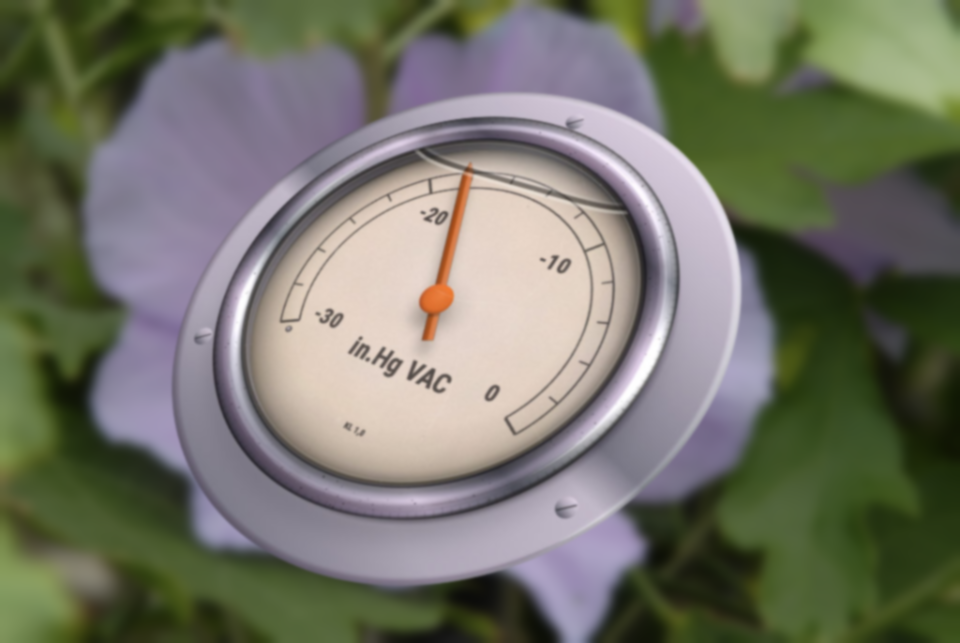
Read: -18inHg
